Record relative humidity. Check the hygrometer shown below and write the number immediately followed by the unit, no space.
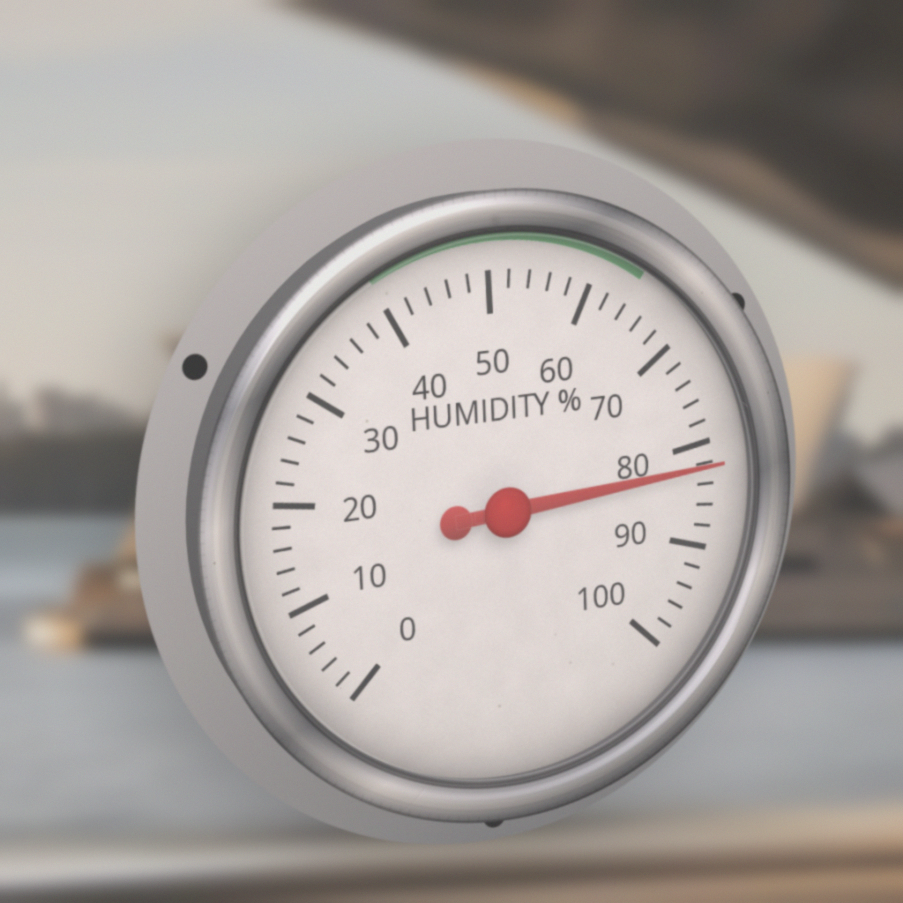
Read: 82%
